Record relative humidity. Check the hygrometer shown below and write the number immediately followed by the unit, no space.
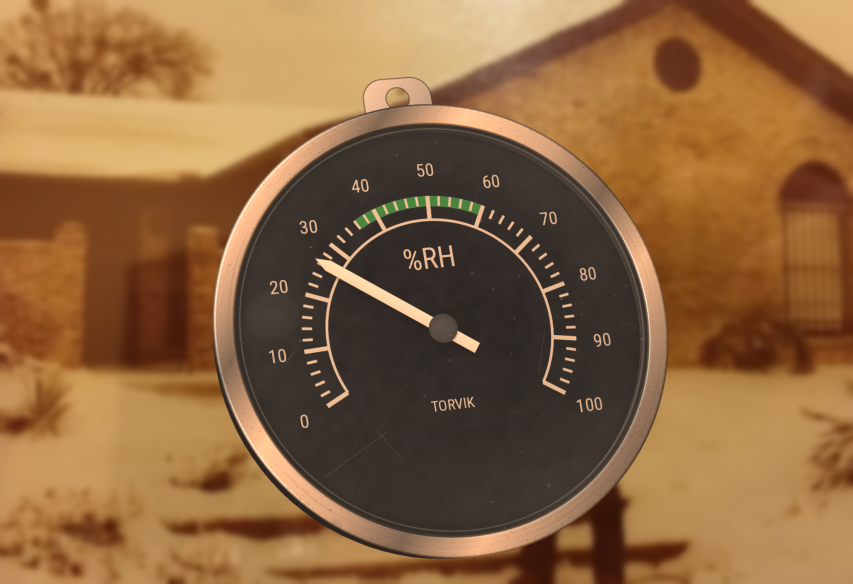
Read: 26%
